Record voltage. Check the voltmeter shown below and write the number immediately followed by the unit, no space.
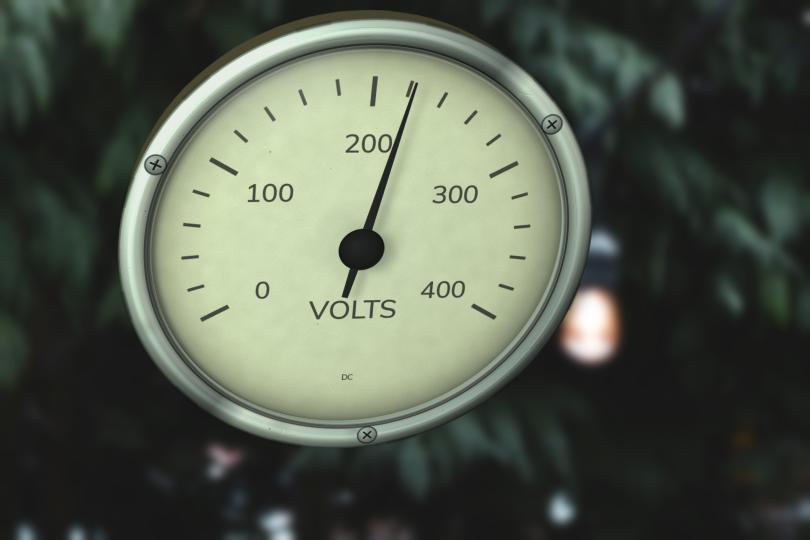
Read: 220V
